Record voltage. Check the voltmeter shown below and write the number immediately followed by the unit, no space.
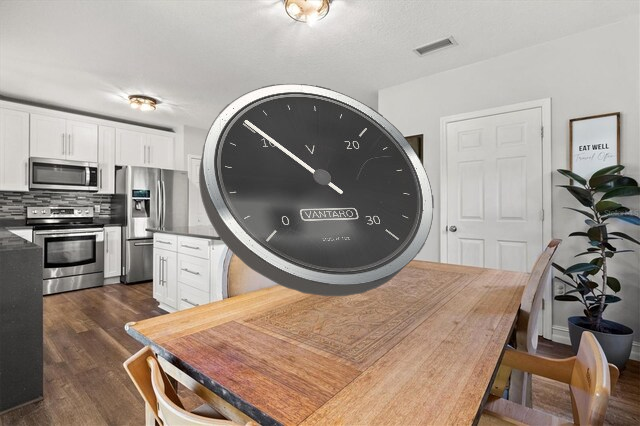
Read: 10V
